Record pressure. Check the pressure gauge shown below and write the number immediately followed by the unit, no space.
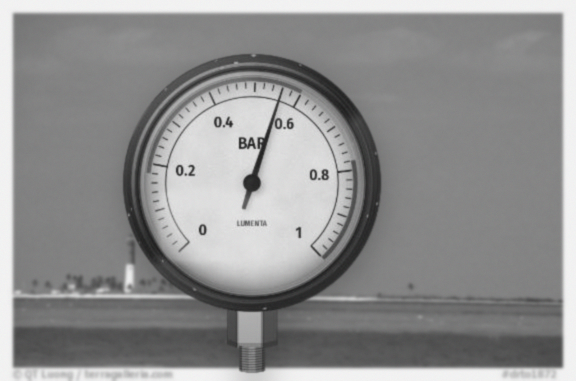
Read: 0.56bar
